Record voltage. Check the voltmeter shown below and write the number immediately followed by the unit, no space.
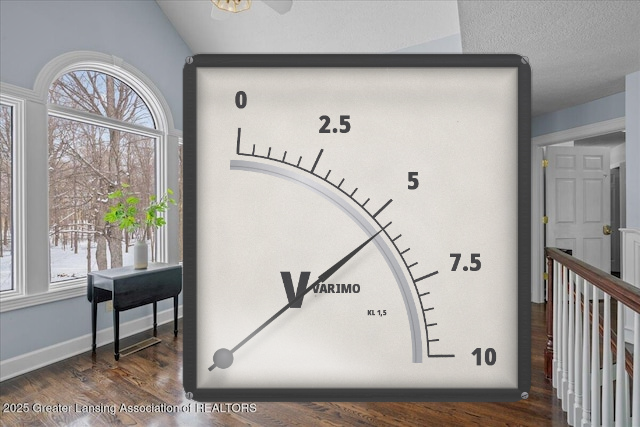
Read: 5.5V
